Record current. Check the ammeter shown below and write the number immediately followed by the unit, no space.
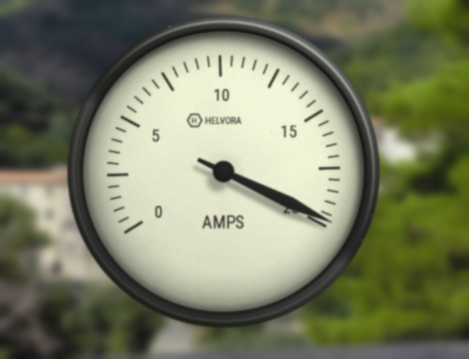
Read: 19.75A
